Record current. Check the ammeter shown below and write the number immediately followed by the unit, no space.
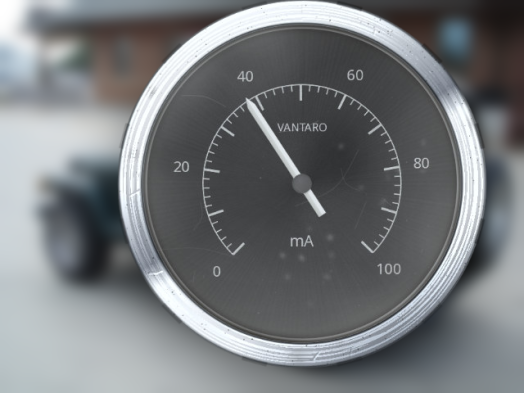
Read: 38mA
